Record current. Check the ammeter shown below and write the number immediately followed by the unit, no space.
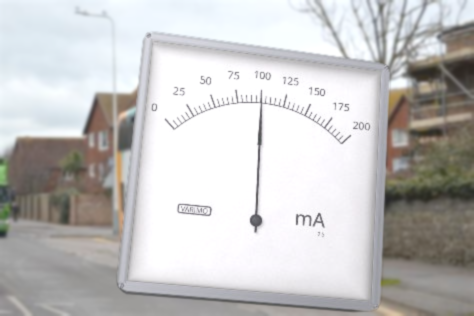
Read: 100mA
